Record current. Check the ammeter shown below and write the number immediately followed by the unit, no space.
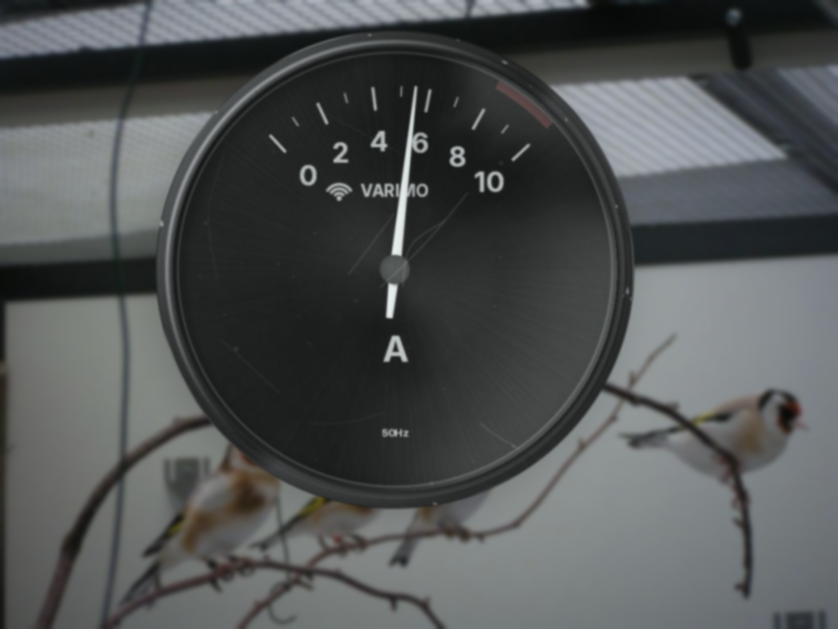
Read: 5.5A
